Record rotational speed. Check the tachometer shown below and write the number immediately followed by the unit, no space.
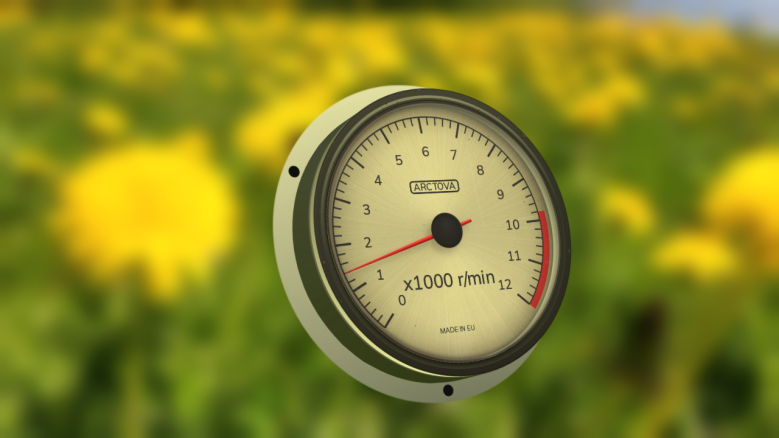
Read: 1400rpm
